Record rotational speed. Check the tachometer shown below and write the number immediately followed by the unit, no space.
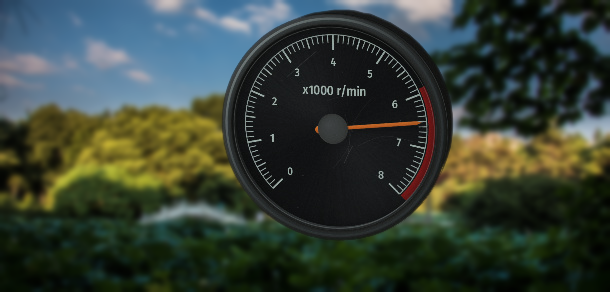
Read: 6500rpm
